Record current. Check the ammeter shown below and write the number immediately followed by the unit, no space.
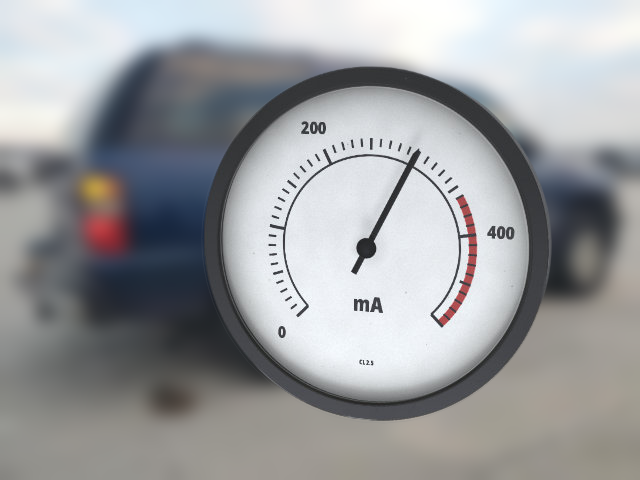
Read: 300mA
